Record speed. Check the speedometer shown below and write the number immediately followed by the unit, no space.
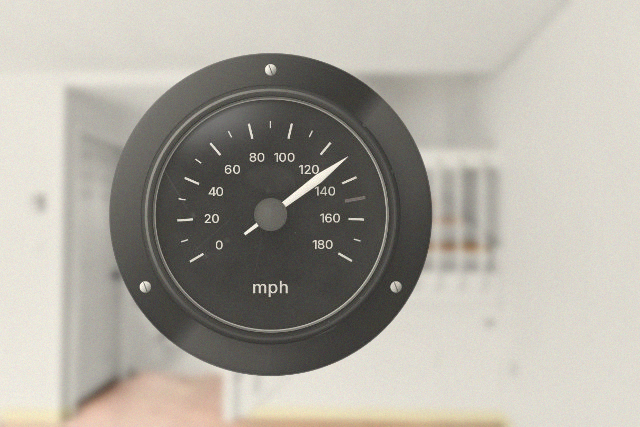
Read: 130mph
